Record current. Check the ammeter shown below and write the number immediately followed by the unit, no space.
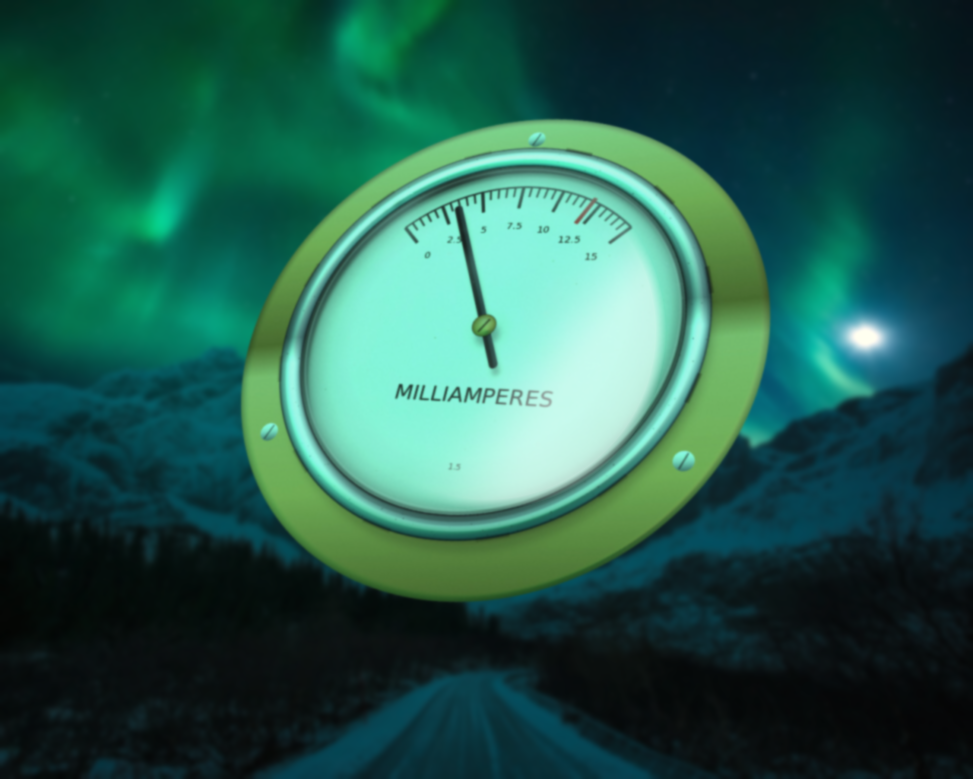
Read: 3.5mA
